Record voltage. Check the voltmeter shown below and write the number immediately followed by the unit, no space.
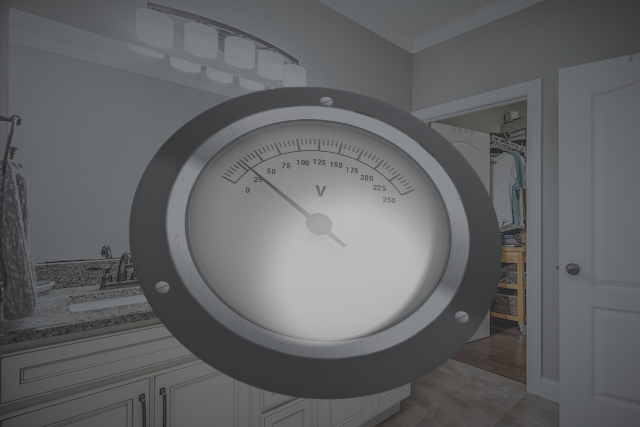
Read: 25V
